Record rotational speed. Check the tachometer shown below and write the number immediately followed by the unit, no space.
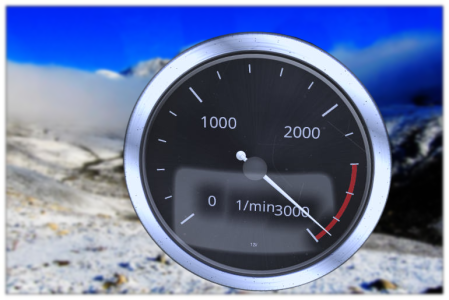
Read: 2900rpm
